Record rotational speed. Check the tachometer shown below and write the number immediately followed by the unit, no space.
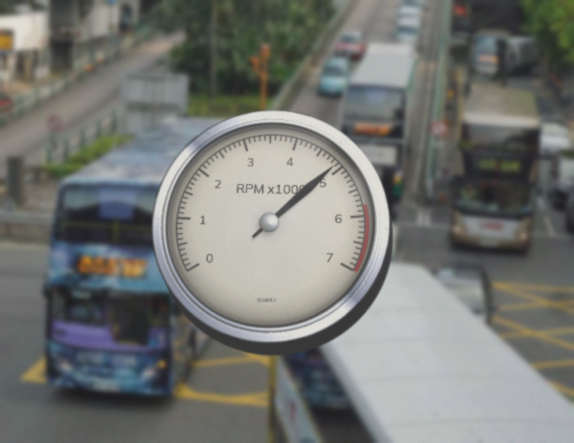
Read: 4900rpm
